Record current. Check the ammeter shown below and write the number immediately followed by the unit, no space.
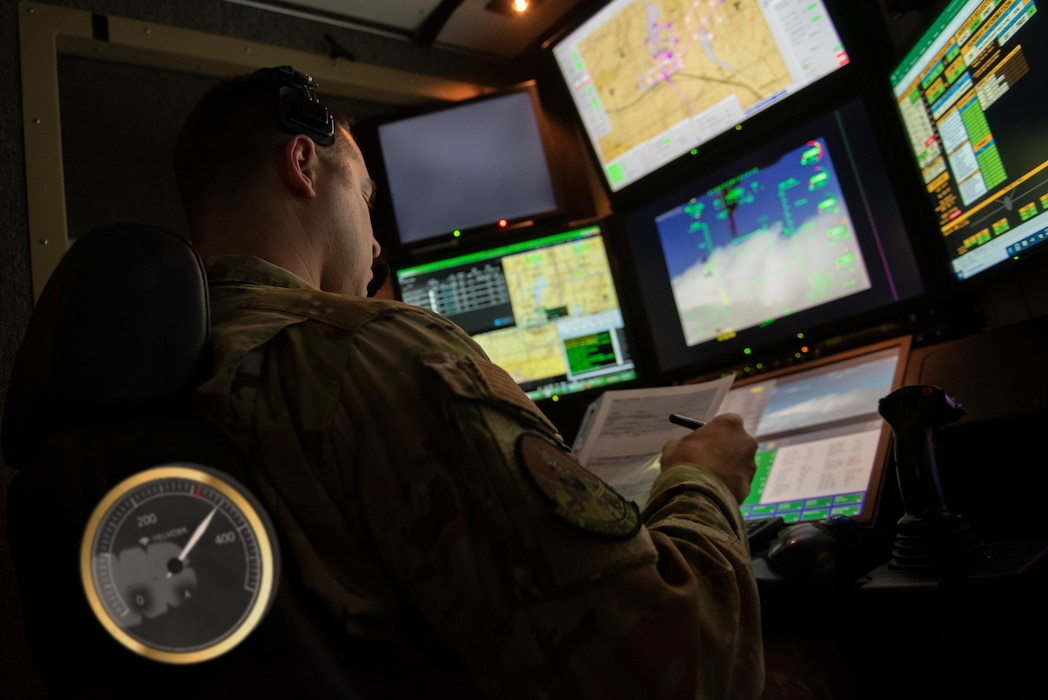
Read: 350A
